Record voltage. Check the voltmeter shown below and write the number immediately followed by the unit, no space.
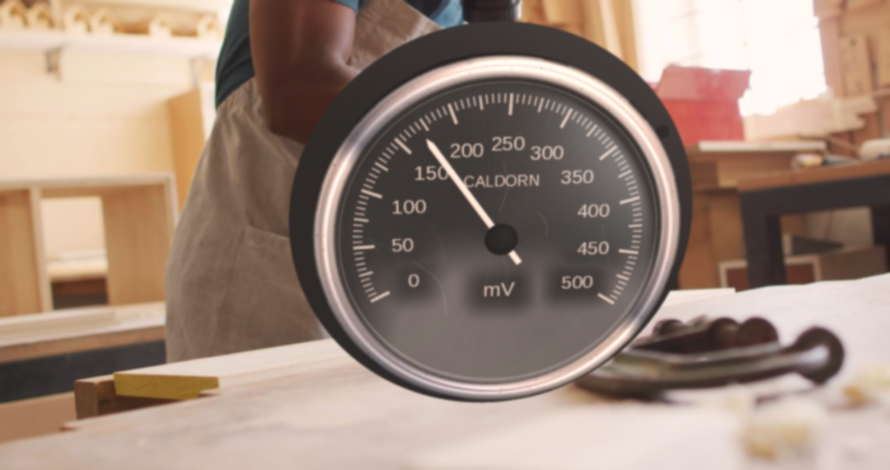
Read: 170mV
